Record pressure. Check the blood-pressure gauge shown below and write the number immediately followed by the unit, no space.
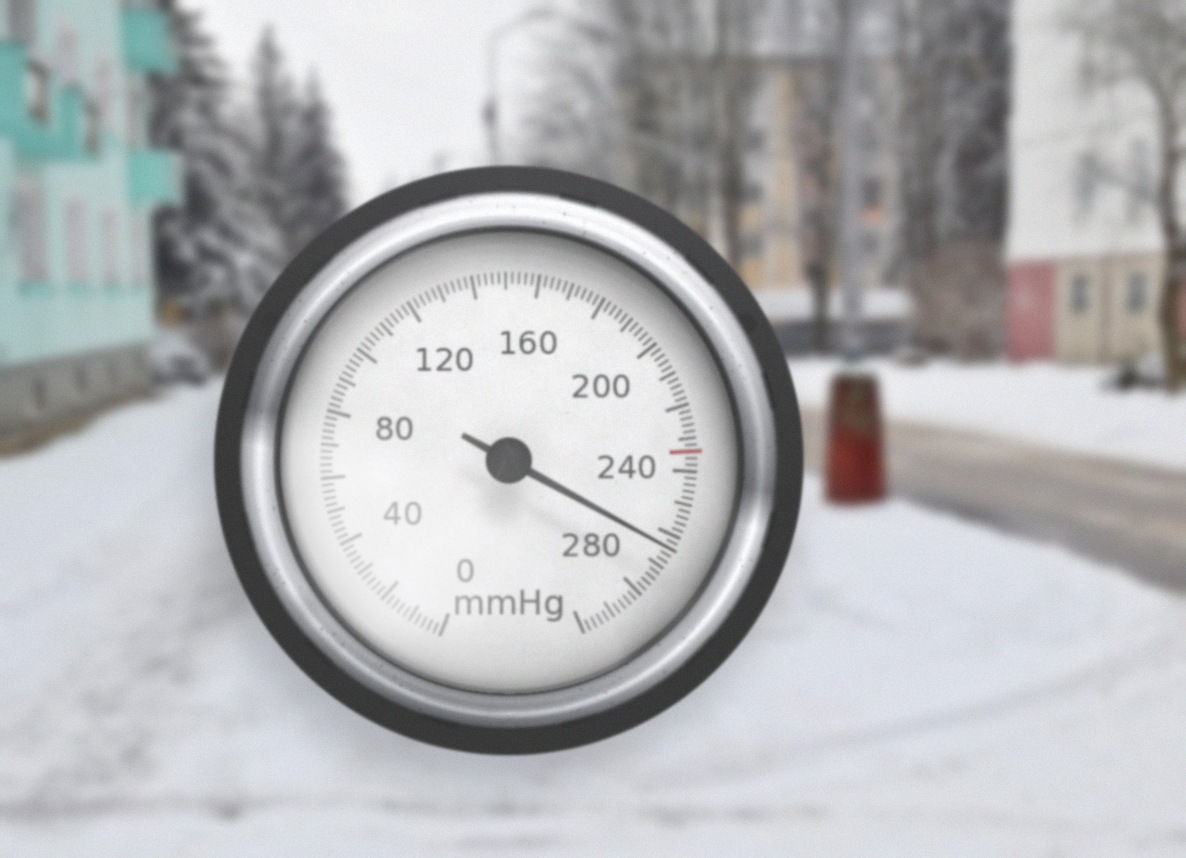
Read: 264mmHg
